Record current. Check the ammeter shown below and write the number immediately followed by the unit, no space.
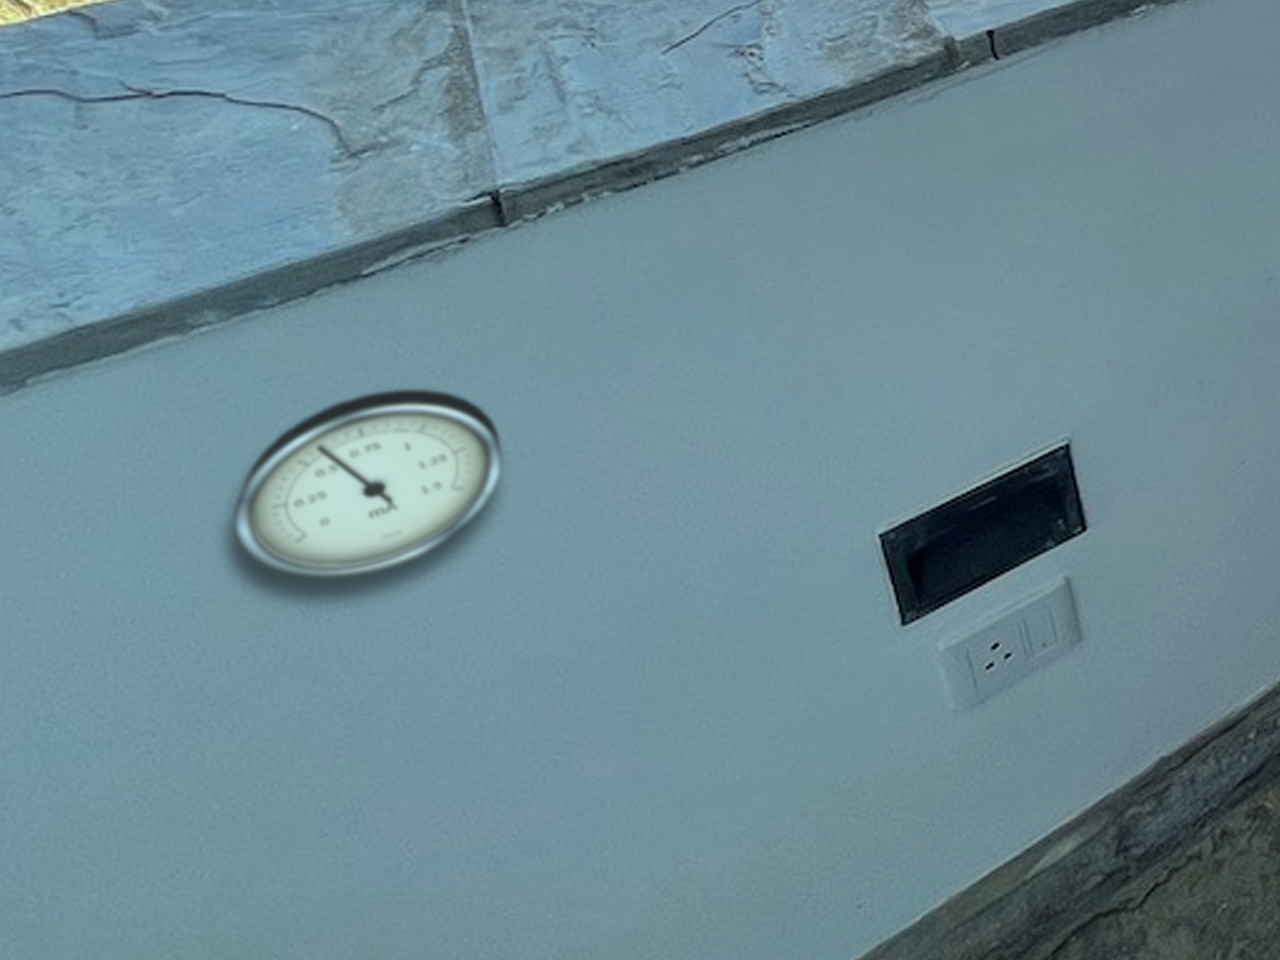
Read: 0.6mA
